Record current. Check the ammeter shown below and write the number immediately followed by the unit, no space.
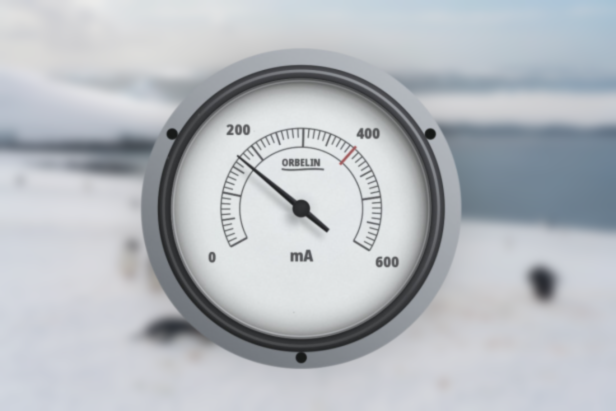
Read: 170mA
